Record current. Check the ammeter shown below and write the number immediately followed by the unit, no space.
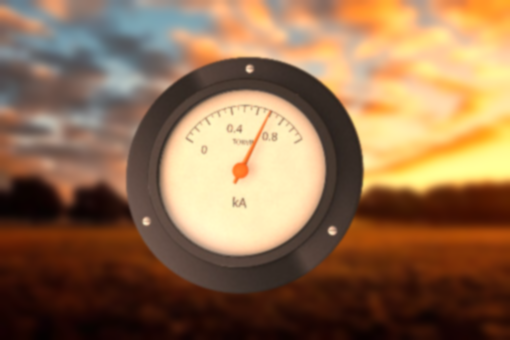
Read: 0.7kA
